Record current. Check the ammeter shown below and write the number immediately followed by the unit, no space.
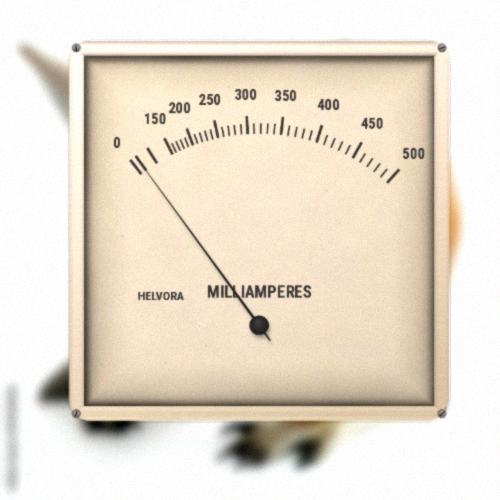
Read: 50mA
